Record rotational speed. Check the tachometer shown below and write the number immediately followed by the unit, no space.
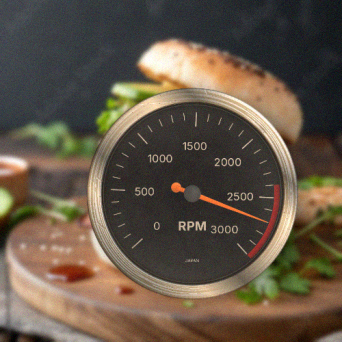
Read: 2700rpm
